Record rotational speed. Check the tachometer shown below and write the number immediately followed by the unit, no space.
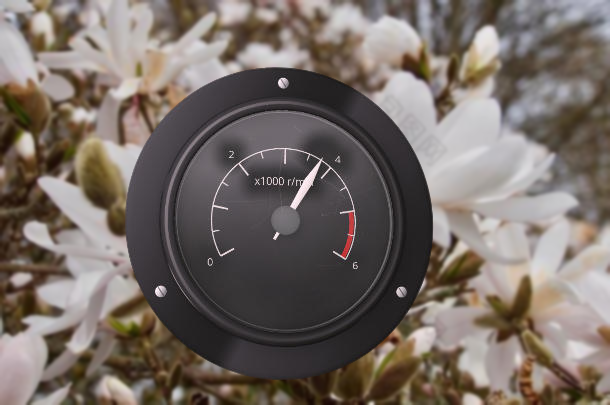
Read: 3750rpm
